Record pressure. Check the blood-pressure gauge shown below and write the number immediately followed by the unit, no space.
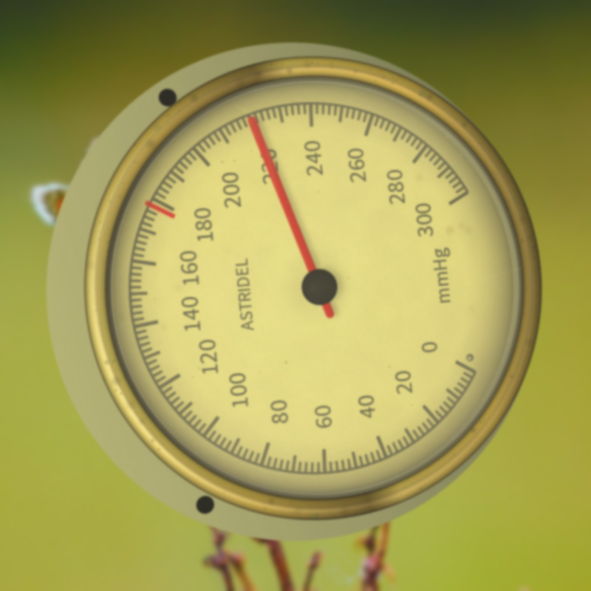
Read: 220mmHg
